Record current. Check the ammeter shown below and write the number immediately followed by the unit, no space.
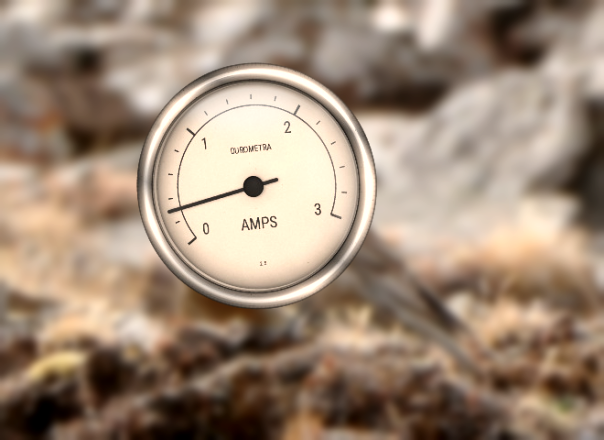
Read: 0.3A
